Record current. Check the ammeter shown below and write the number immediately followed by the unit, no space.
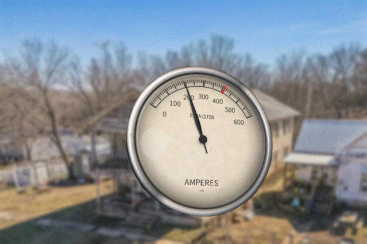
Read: 200A
